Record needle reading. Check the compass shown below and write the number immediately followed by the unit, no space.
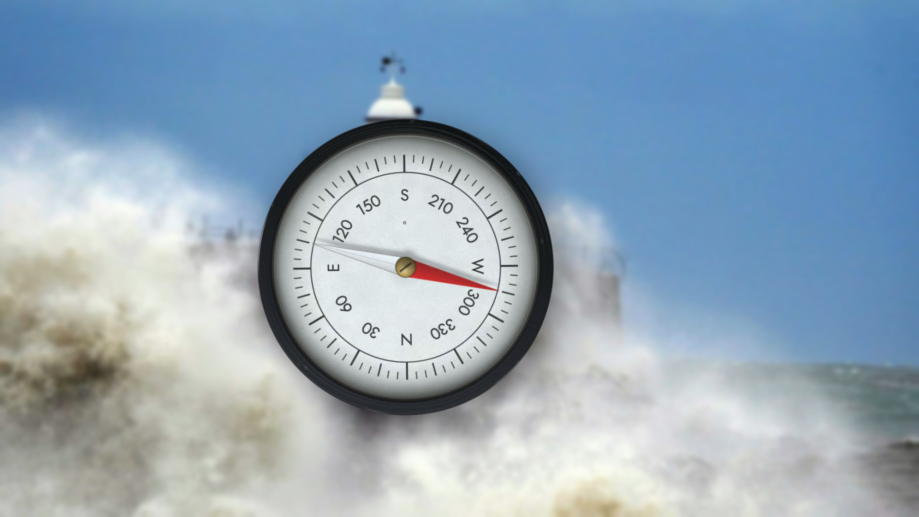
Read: 285°
